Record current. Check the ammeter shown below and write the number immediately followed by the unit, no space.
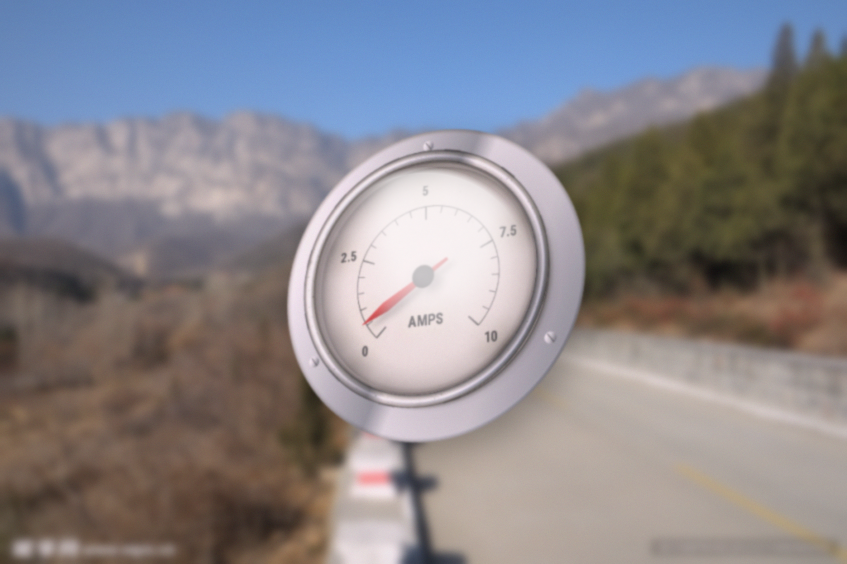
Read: 0.5A
